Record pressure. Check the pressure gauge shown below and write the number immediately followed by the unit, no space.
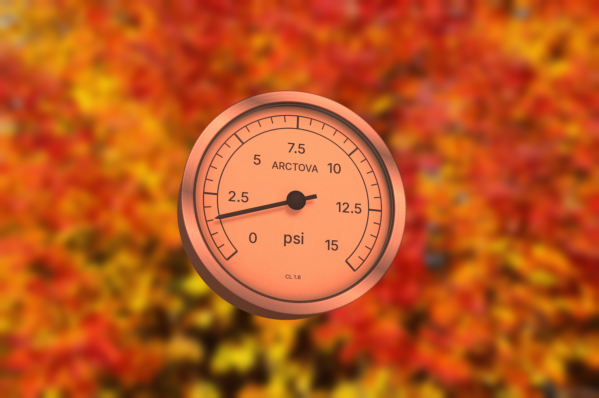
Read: 1.5psi
